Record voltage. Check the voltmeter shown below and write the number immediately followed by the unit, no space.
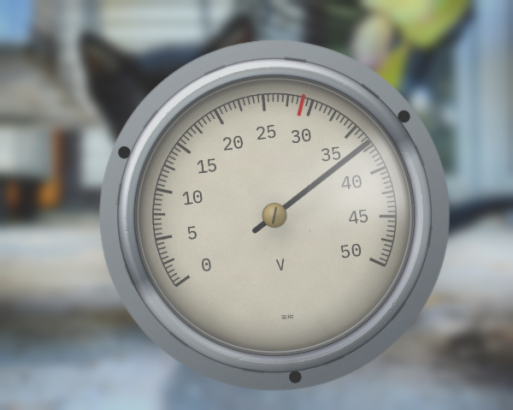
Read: 37V
